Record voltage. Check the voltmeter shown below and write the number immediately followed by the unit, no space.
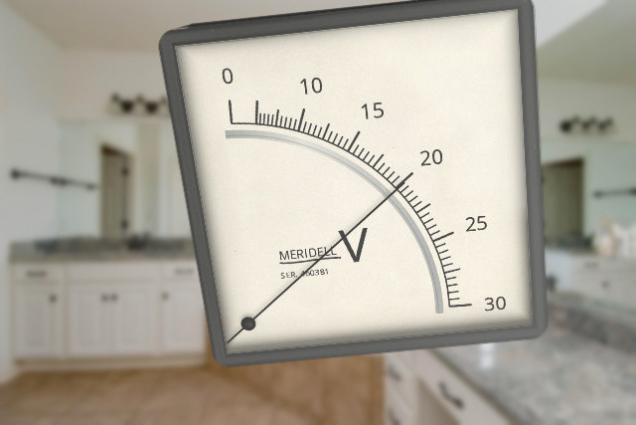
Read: 20V
